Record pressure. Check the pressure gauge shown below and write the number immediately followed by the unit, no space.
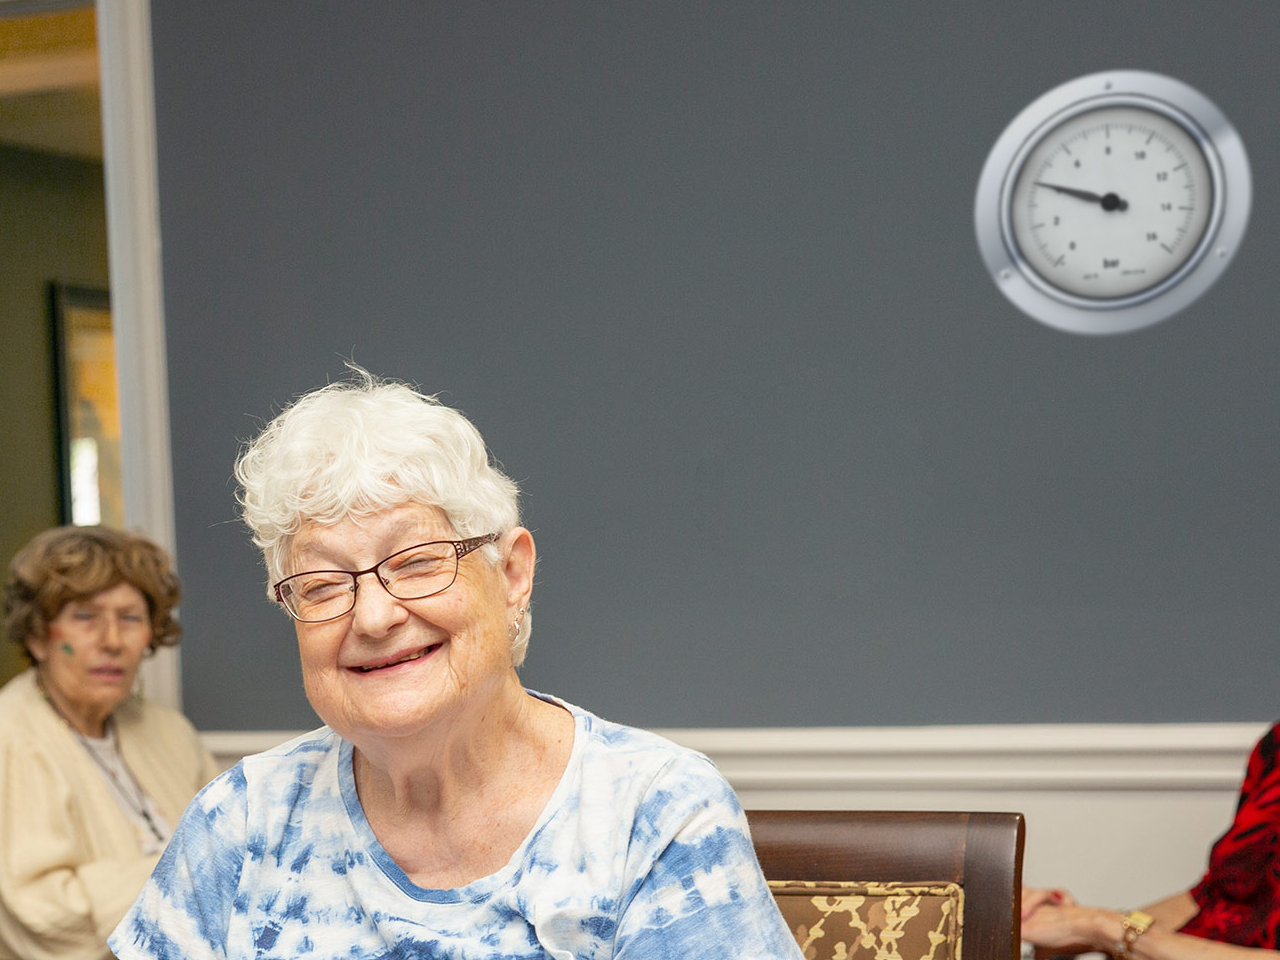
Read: 4bar
